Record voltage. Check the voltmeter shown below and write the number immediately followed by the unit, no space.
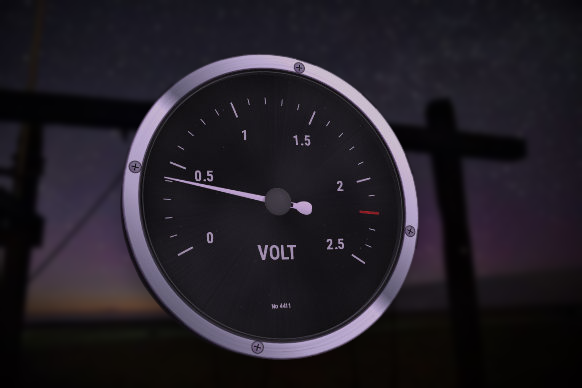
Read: 0.4V
